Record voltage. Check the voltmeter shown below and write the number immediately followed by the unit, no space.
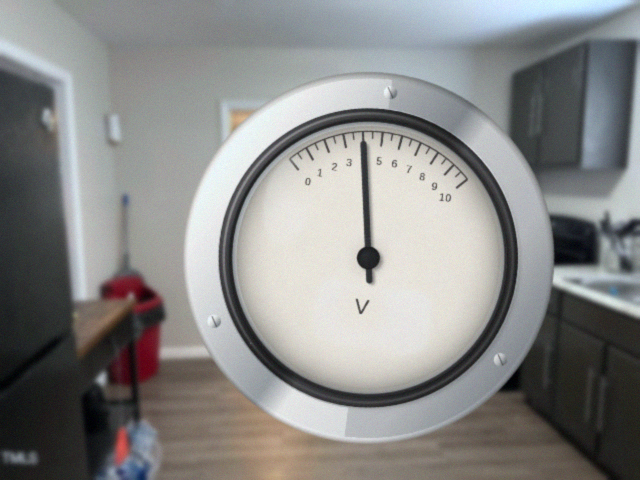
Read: 4V
